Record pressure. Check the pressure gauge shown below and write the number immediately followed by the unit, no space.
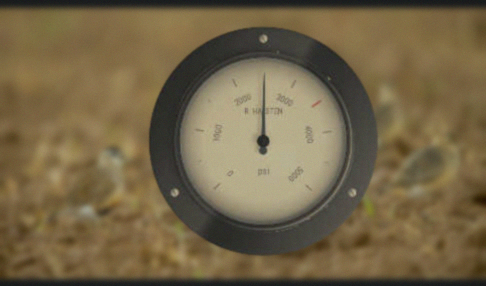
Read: 2500psi
